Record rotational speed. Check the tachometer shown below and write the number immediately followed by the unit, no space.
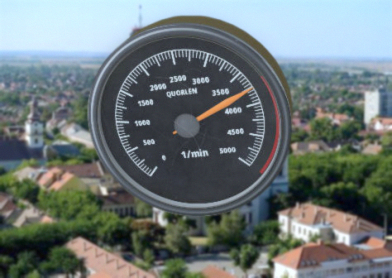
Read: 3750rpm
